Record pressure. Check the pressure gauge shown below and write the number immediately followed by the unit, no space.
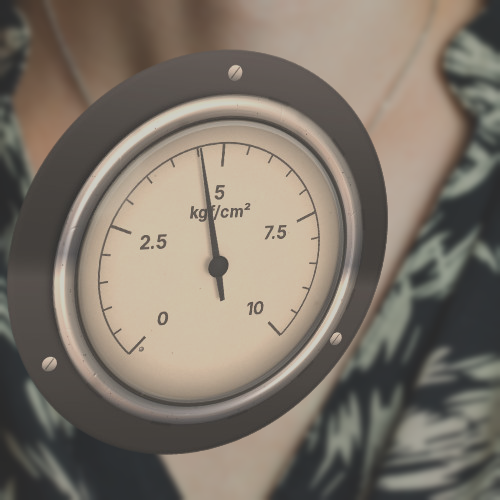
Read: 4.5kg/cm²
